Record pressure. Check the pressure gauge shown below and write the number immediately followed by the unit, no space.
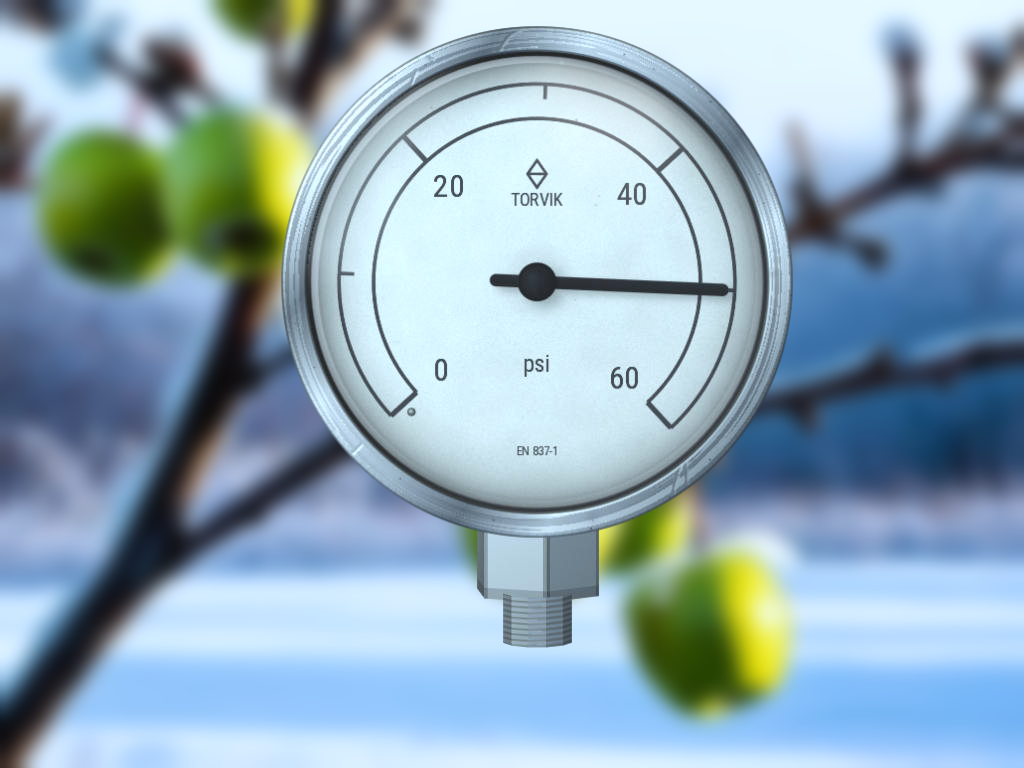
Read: 50psi
